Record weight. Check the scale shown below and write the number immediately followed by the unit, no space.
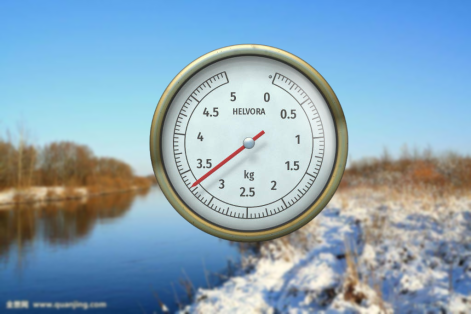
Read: 3.3kg
